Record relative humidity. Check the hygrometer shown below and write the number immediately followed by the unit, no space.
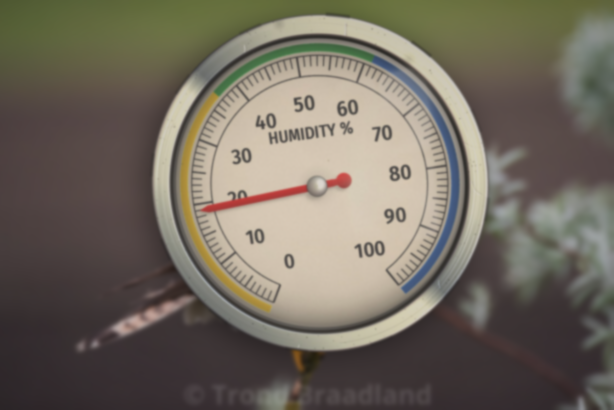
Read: 19%
